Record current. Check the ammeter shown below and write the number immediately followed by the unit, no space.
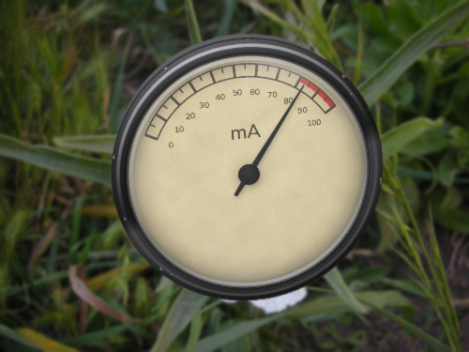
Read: 82.5mA
